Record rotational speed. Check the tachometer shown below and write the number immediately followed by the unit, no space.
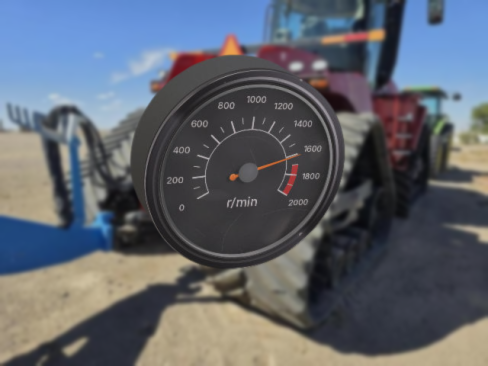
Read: 1600rpm
